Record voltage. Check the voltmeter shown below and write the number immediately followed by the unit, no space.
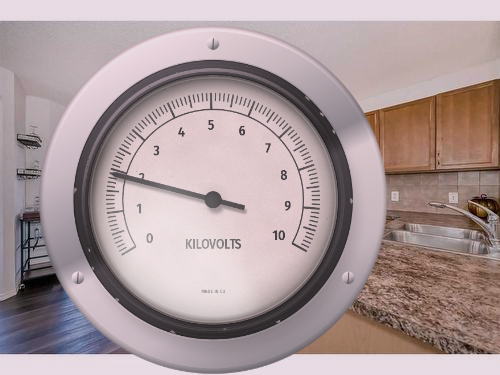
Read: 1.9kV
